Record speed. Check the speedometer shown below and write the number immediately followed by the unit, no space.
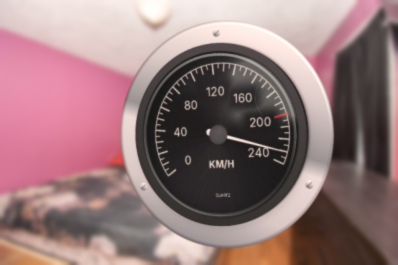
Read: 230km/h
